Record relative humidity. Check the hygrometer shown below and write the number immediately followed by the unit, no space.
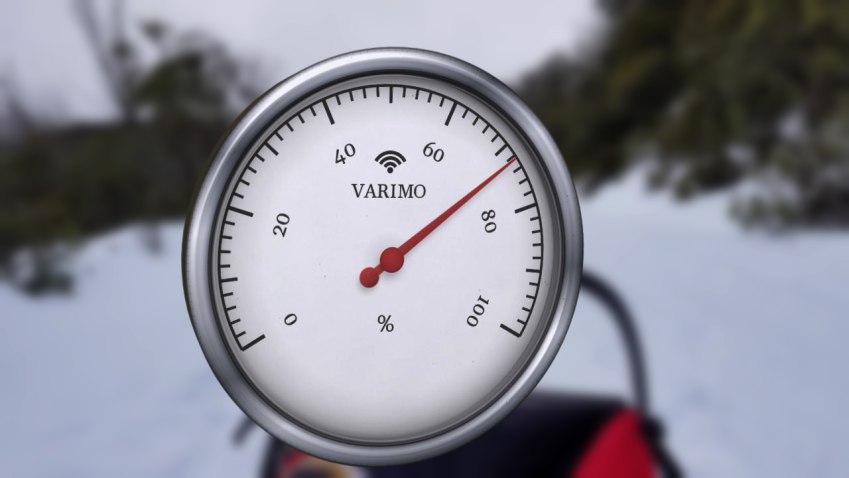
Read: 72%
